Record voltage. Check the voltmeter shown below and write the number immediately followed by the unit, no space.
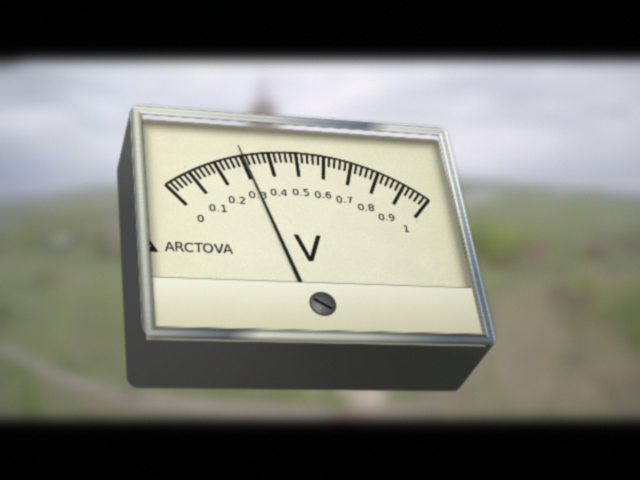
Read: 0.3V
